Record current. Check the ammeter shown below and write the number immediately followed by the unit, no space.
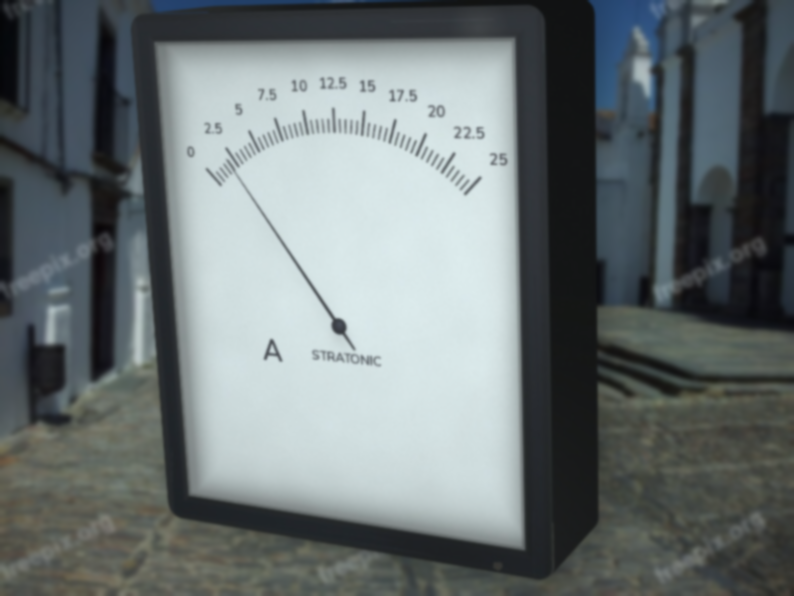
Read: 2.5A
